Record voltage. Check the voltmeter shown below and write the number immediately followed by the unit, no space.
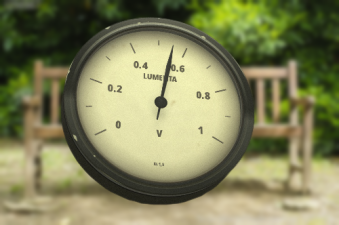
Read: 0.55V
